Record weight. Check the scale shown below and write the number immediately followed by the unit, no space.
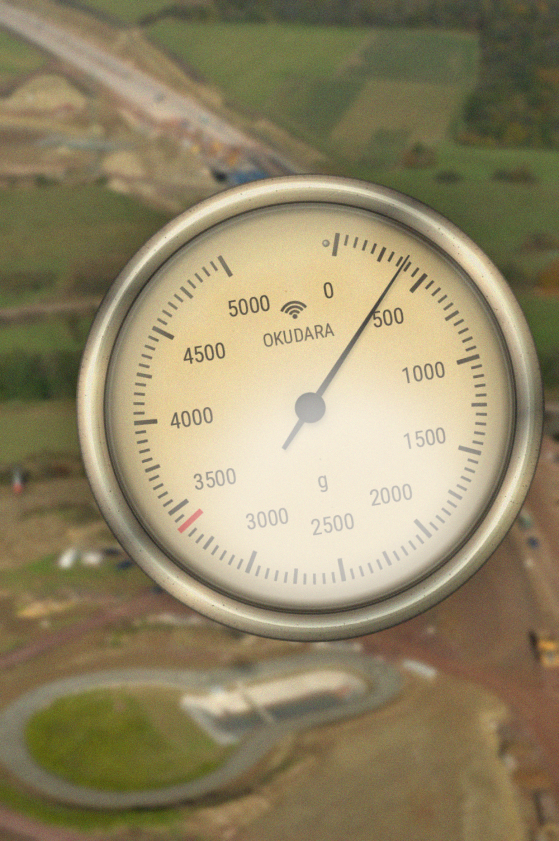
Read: 375g
